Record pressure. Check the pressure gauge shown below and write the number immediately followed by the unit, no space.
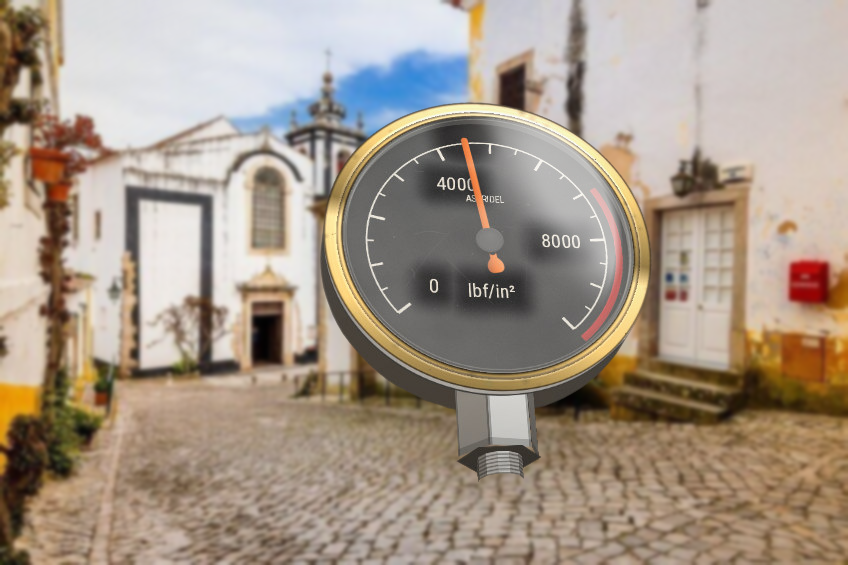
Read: 4500psi
